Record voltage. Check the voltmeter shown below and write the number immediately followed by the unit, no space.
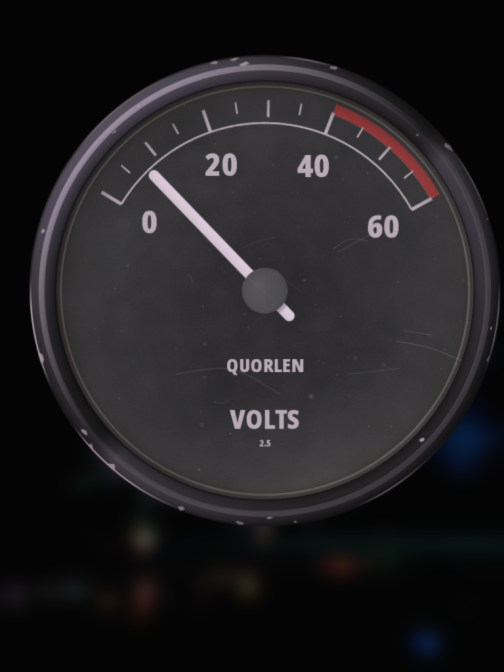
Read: 7.5V
